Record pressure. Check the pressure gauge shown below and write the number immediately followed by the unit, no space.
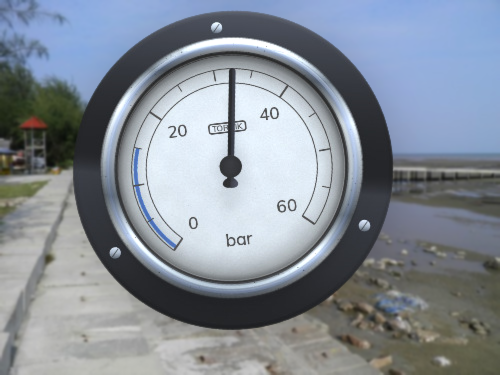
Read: 32.5bar
